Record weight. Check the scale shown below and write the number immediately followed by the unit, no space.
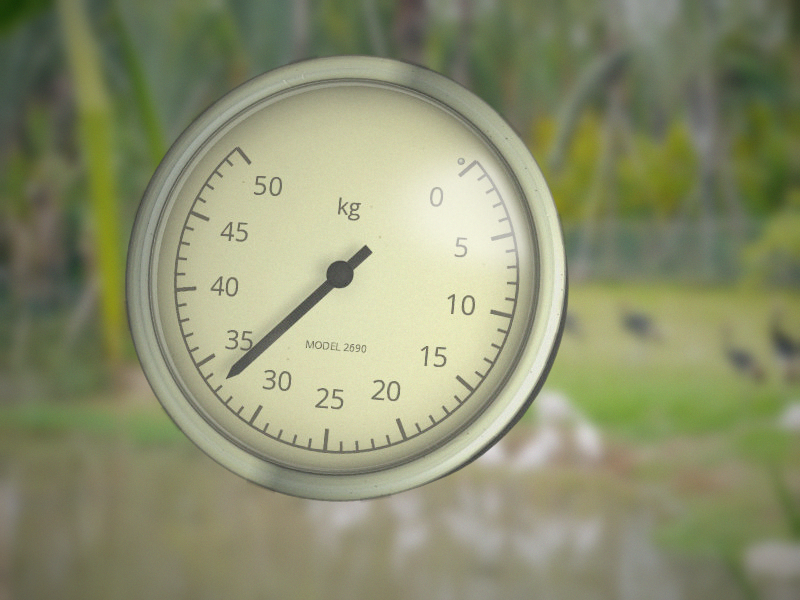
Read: 33kg
